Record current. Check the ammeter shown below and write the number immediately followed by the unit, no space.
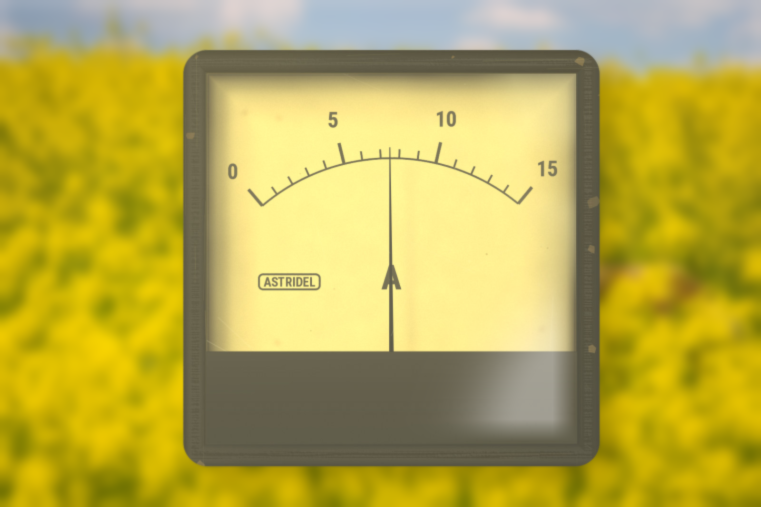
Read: 7.5A
